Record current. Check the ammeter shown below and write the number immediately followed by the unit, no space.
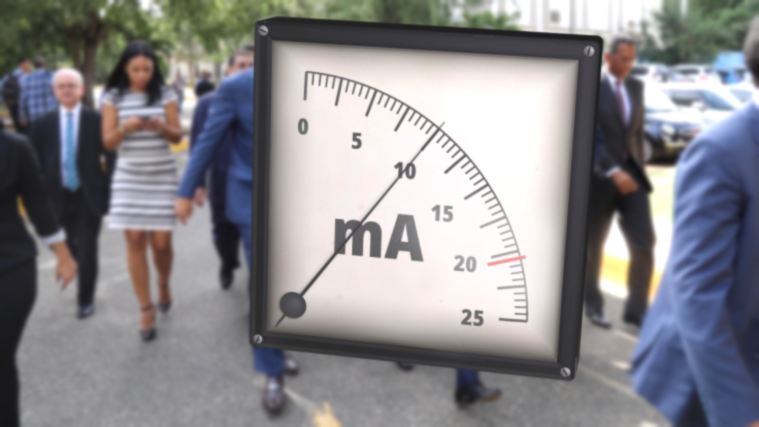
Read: 10mA
